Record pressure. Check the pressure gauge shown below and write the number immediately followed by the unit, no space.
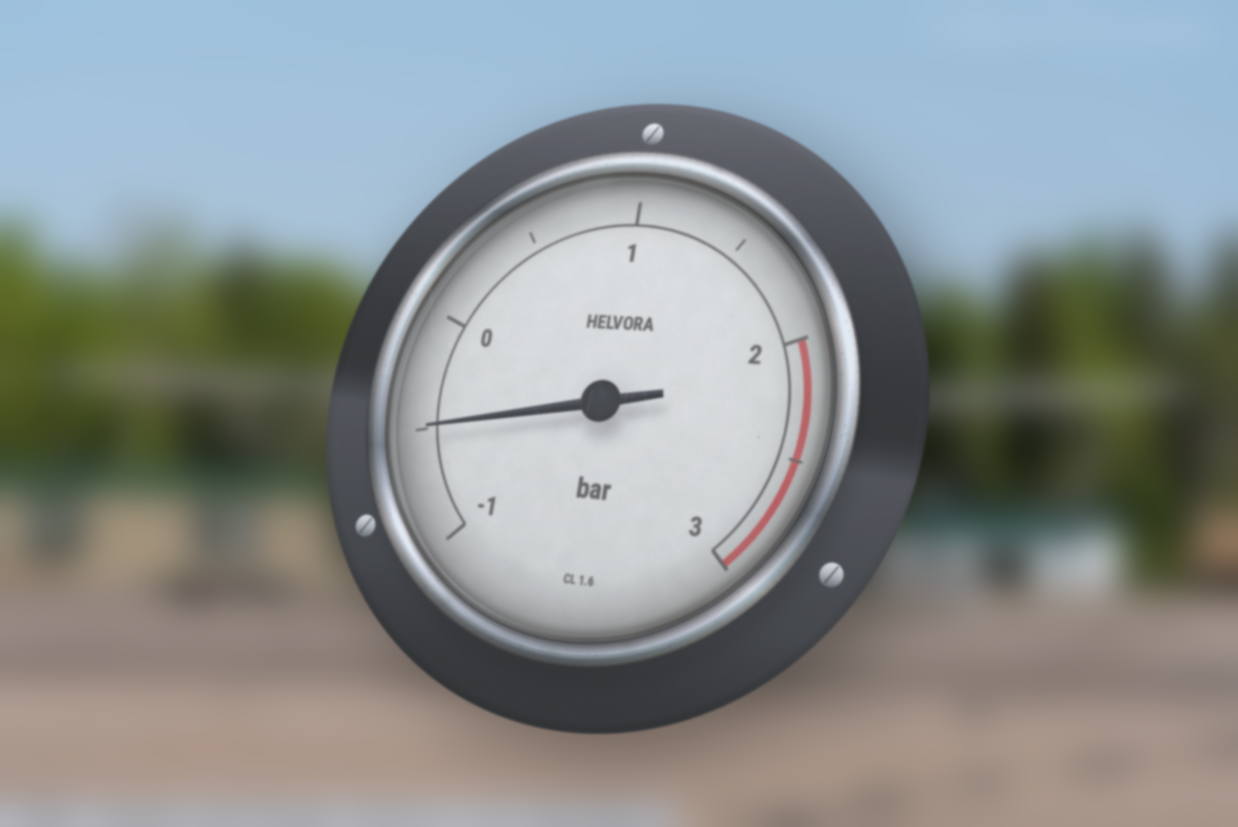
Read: -0.5bar
